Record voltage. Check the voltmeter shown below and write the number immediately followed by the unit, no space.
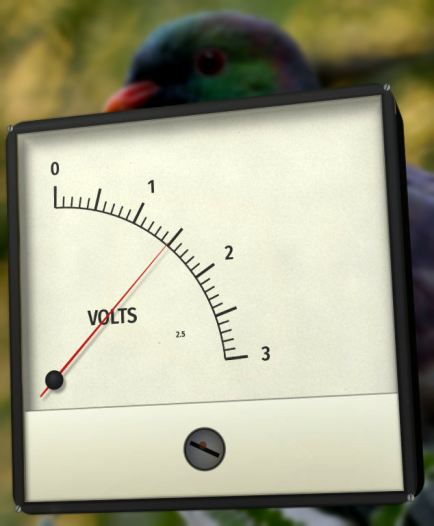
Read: 1.5V
